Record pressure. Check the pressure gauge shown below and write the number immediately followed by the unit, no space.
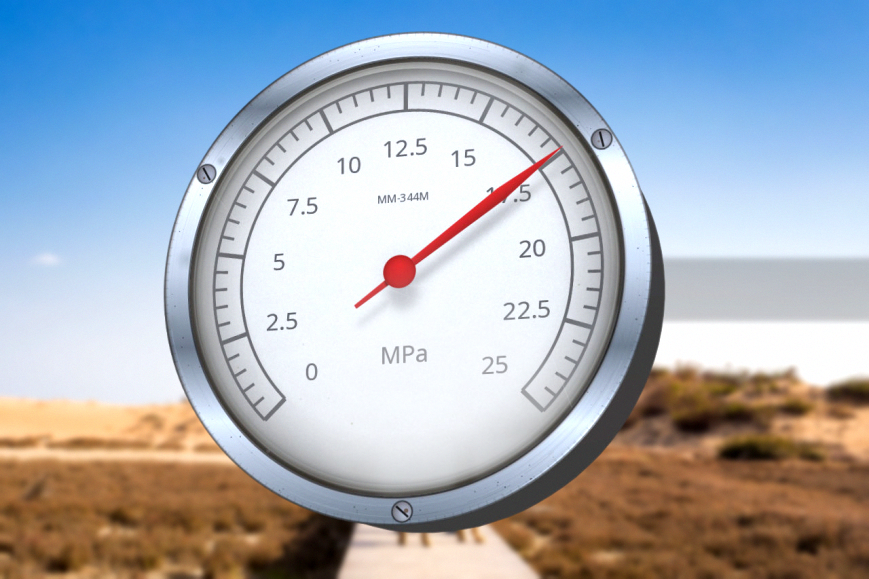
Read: 17.5MPa
